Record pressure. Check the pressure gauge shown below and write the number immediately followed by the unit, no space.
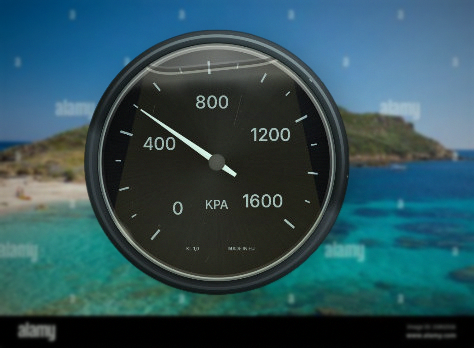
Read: 500kPa
